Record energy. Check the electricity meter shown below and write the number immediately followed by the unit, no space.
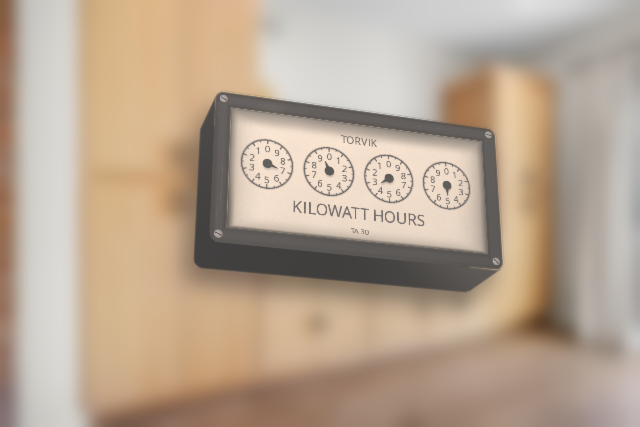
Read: 6935kWh
